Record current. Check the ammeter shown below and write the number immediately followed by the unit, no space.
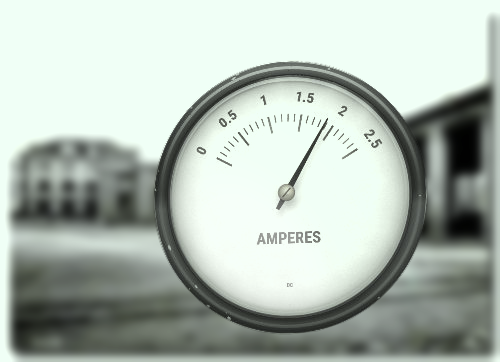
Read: 1.9A
